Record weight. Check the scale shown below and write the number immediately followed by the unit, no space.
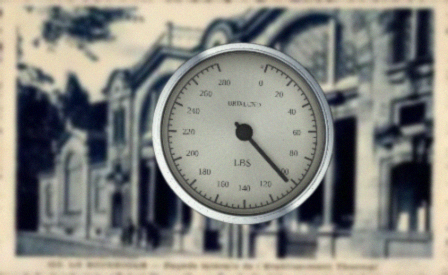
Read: 104lb
